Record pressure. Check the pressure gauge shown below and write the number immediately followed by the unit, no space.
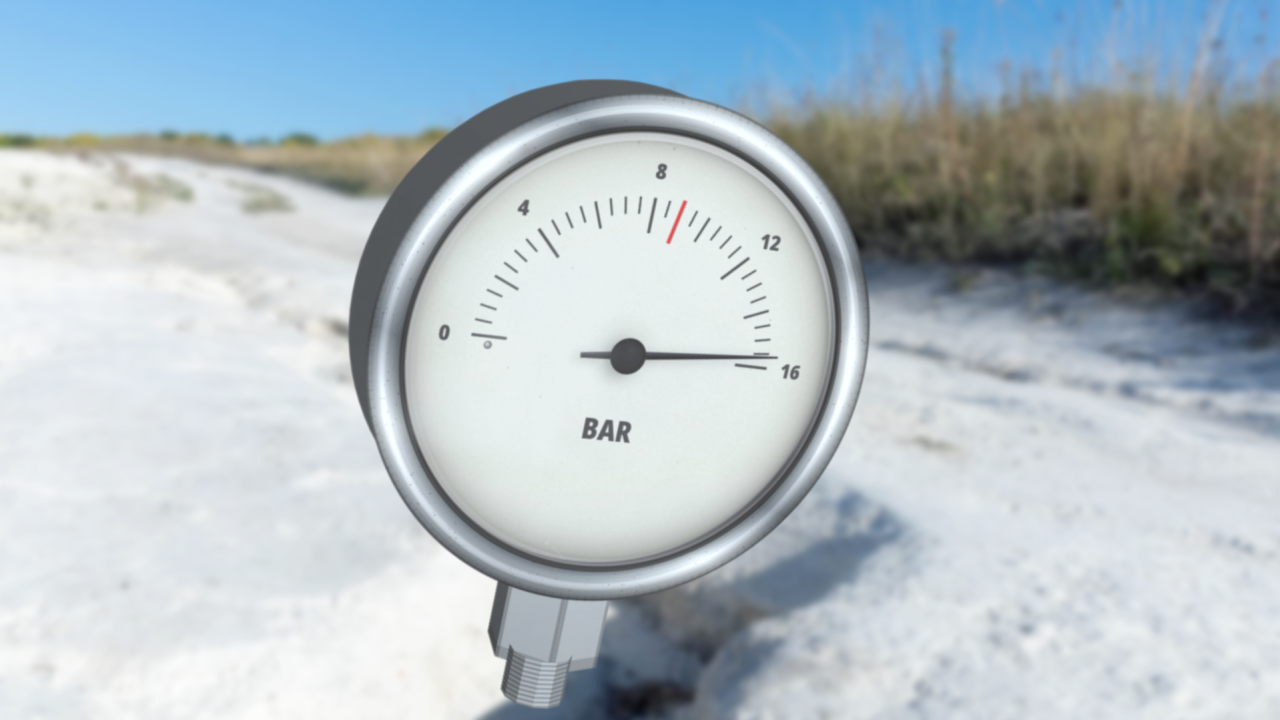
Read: 15.5bar
